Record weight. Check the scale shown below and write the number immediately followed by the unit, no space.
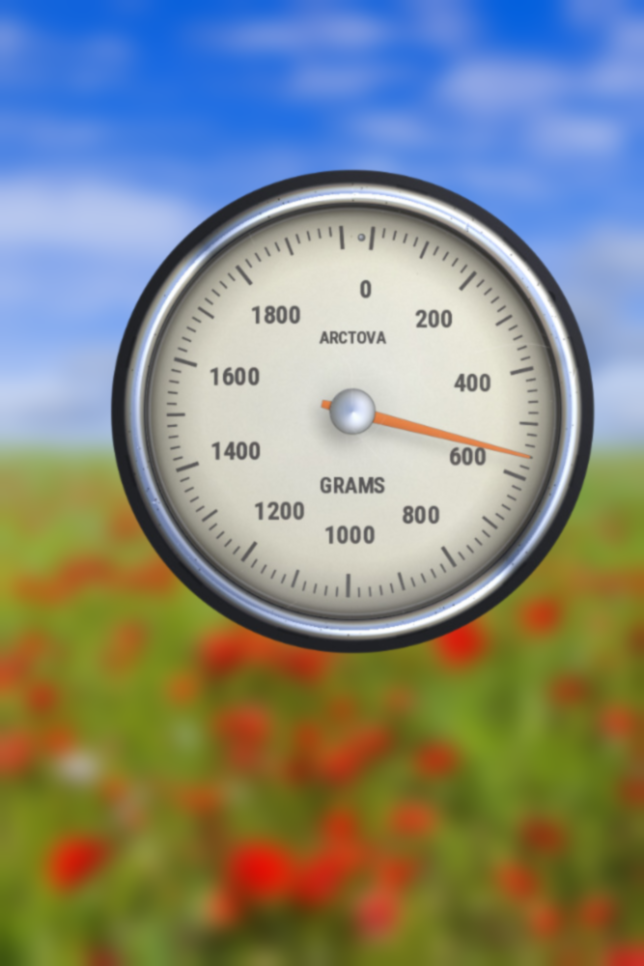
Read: 560g
